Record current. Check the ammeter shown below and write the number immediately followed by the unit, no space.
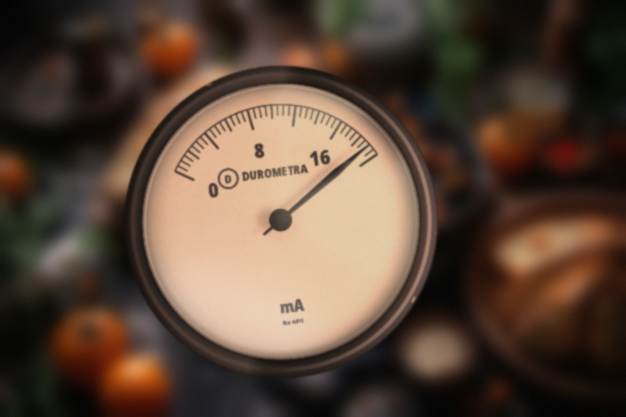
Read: 19mA
